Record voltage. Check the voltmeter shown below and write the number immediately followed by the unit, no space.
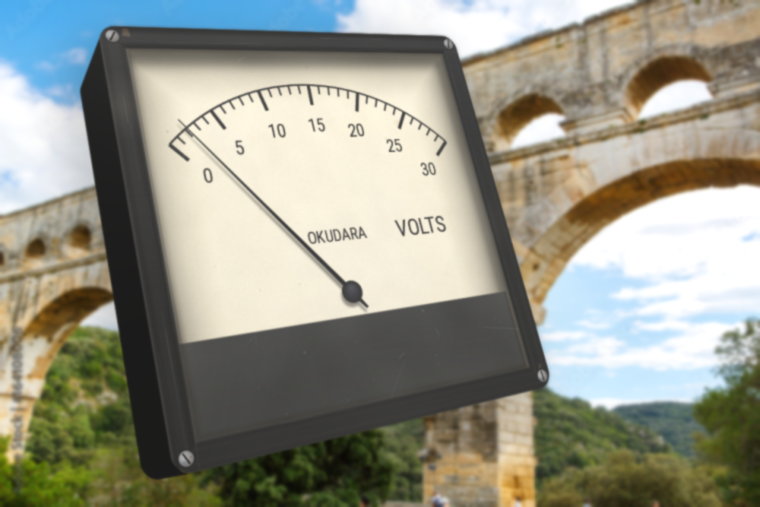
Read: 2V
